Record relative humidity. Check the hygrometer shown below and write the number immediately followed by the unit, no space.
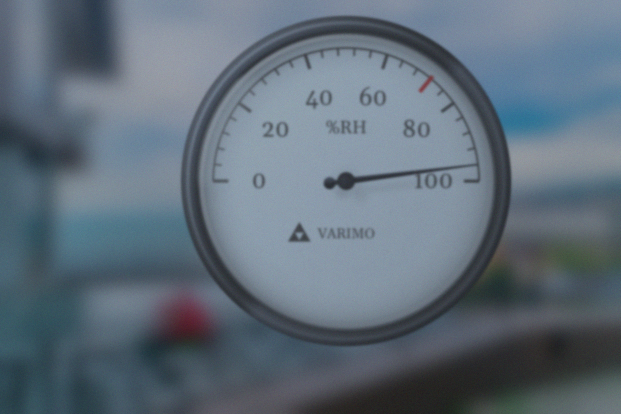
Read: 96%
